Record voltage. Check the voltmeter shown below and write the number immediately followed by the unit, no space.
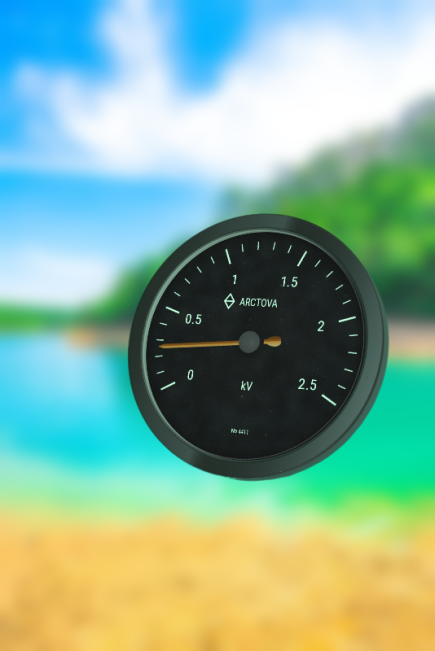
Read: 0.25kV
